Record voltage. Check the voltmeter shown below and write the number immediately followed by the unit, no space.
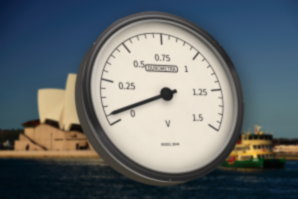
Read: 0.05V
